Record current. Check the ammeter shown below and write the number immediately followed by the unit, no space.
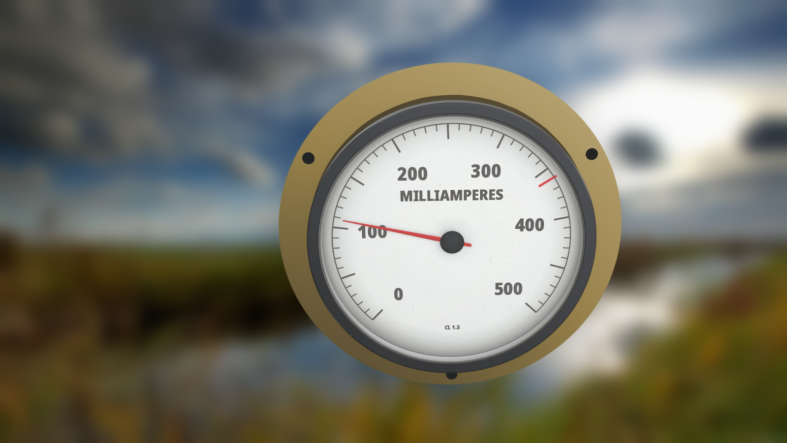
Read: 110mA
